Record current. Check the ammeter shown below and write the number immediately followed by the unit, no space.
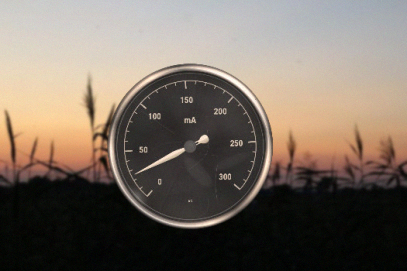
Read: 25mA
